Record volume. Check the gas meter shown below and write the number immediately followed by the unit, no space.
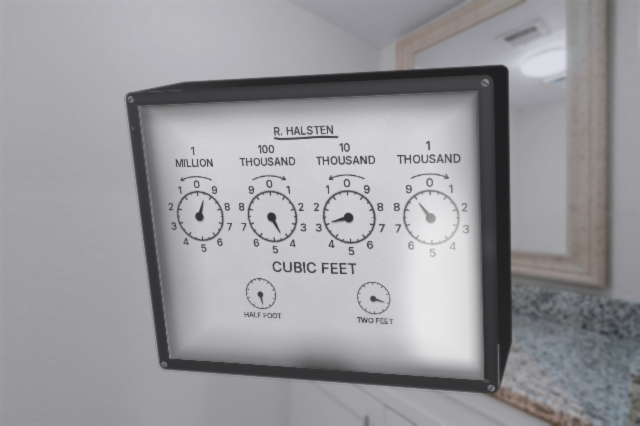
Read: 942900ft³
